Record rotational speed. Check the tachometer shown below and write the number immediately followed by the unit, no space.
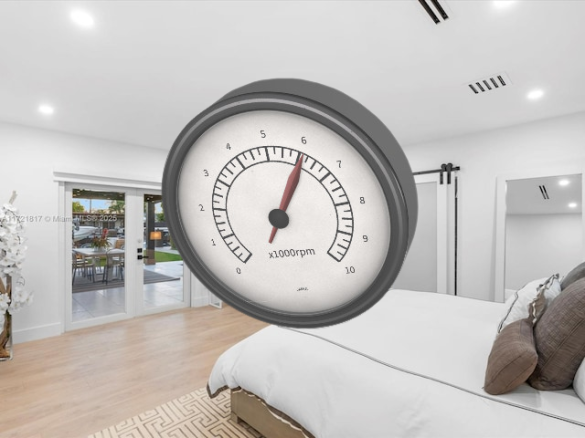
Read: 6125rpm
